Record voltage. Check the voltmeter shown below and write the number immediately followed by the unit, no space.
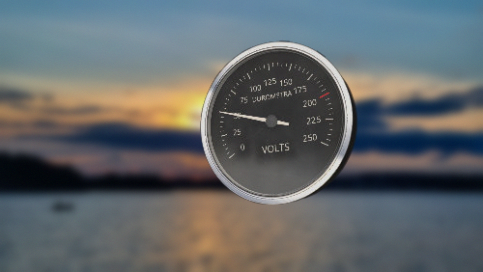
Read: 50V
